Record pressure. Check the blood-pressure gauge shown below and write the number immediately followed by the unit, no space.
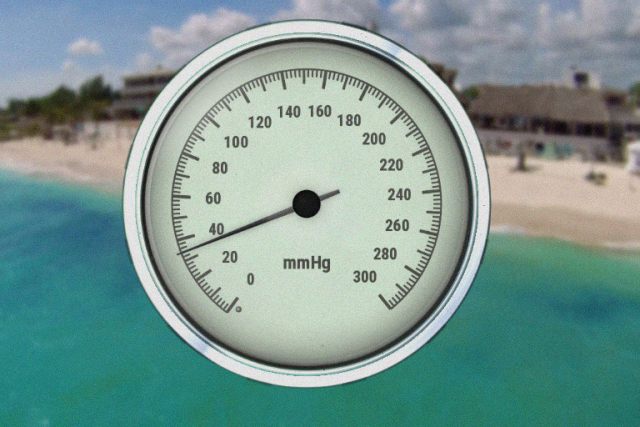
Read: 34mmHg
